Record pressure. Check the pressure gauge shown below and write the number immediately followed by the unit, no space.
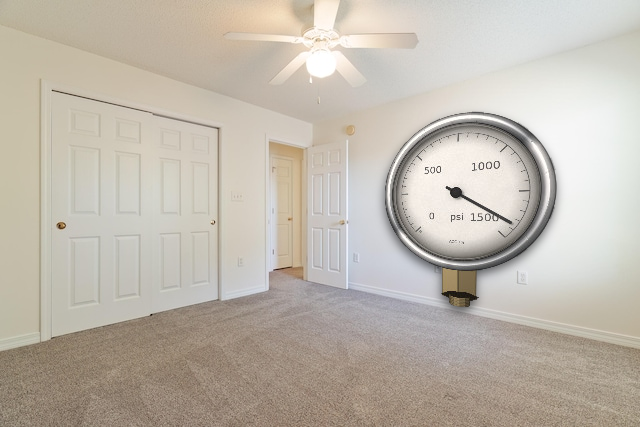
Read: 1425psi
